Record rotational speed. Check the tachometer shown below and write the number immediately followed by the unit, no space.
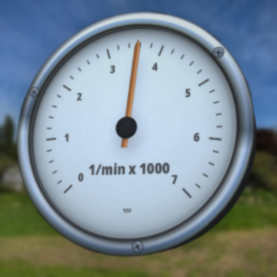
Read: 3600rpm
